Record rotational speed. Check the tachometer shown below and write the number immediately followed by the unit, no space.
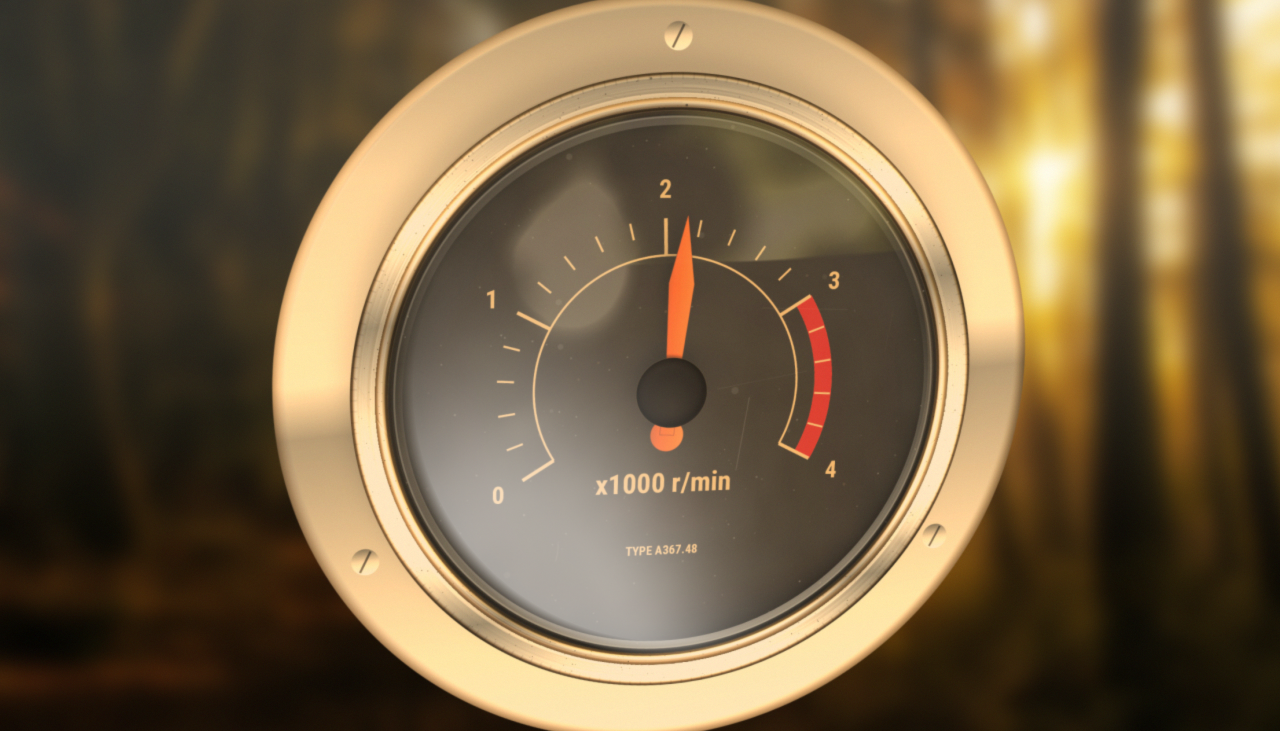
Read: 2100rpm
